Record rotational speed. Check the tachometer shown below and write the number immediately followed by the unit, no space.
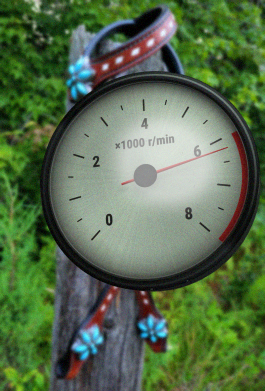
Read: 6250rpm
